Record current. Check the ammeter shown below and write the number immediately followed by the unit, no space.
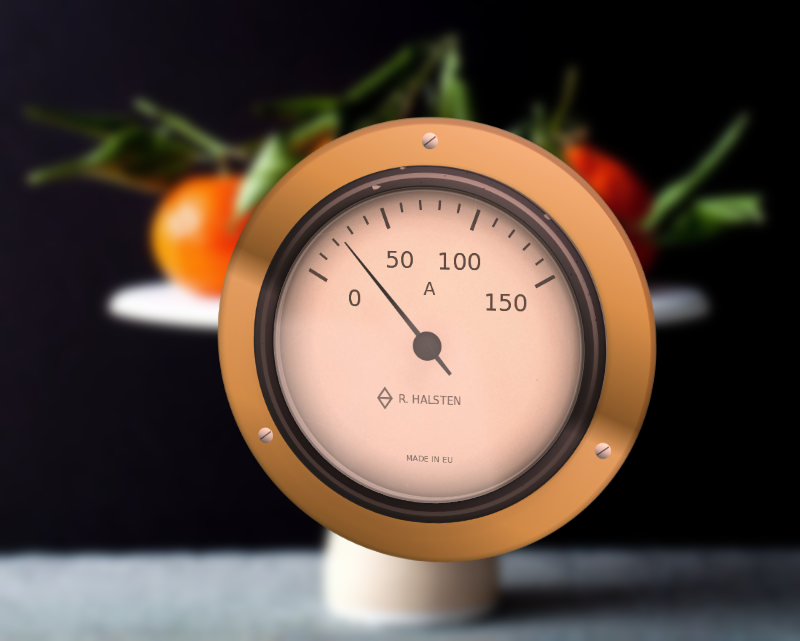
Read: 25A
